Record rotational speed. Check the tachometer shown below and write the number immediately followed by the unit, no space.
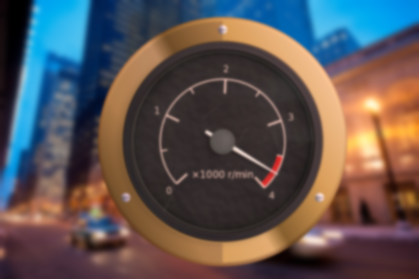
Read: 3750rpm
